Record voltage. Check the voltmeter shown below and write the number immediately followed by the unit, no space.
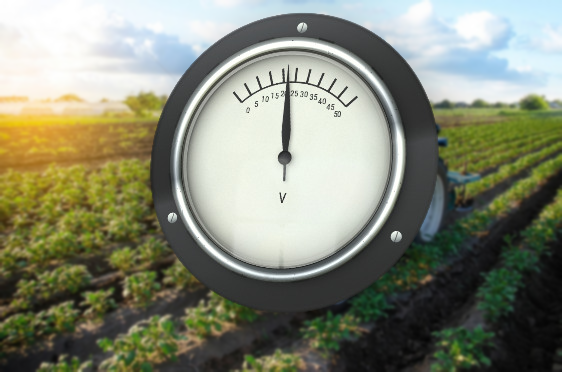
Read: 22.5V
